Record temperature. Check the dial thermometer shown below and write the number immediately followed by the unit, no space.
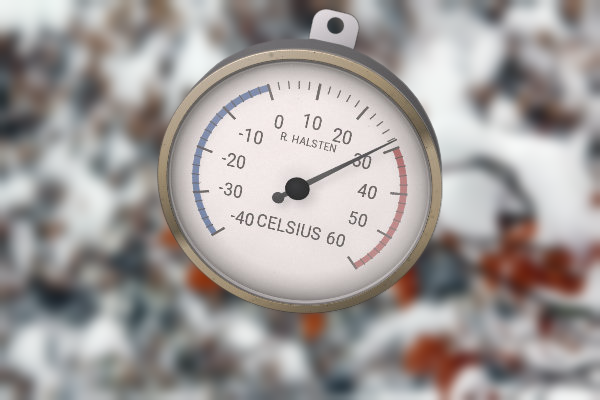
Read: 28°C
